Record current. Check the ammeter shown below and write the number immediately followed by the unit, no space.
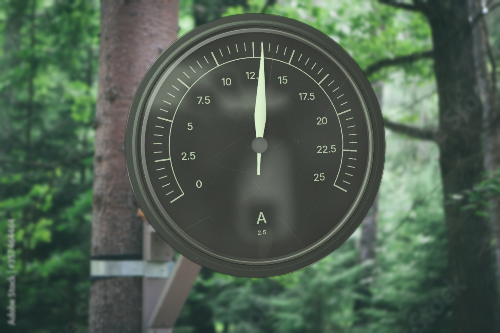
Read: 13A
